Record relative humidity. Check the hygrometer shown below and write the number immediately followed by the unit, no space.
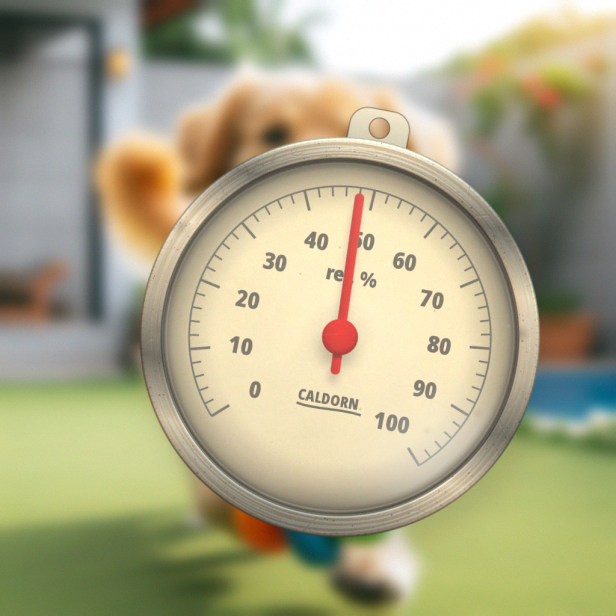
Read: 48%
